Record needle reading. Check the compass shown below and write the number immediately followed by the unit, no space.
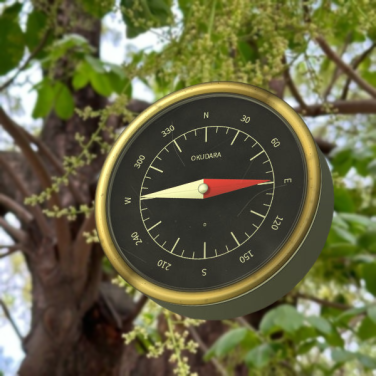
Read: 90°
